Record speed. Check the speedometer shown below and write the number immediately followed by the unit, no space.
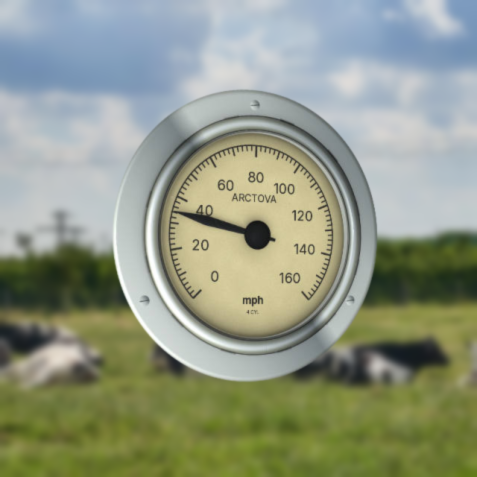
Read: 34mph
